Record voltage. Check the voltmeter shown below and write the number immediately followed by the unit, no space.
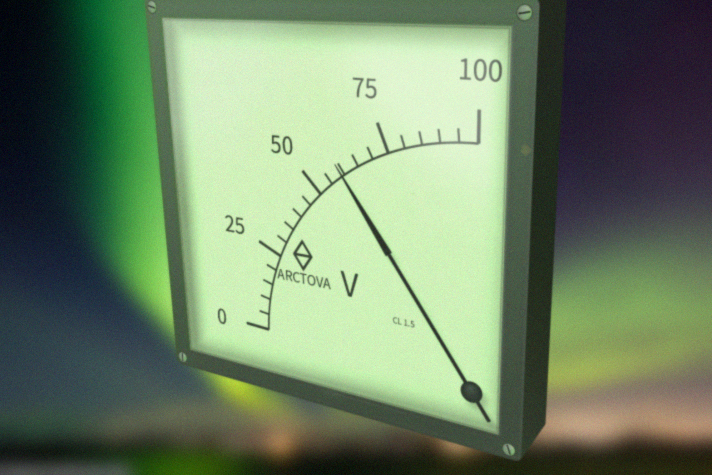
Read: 60V
